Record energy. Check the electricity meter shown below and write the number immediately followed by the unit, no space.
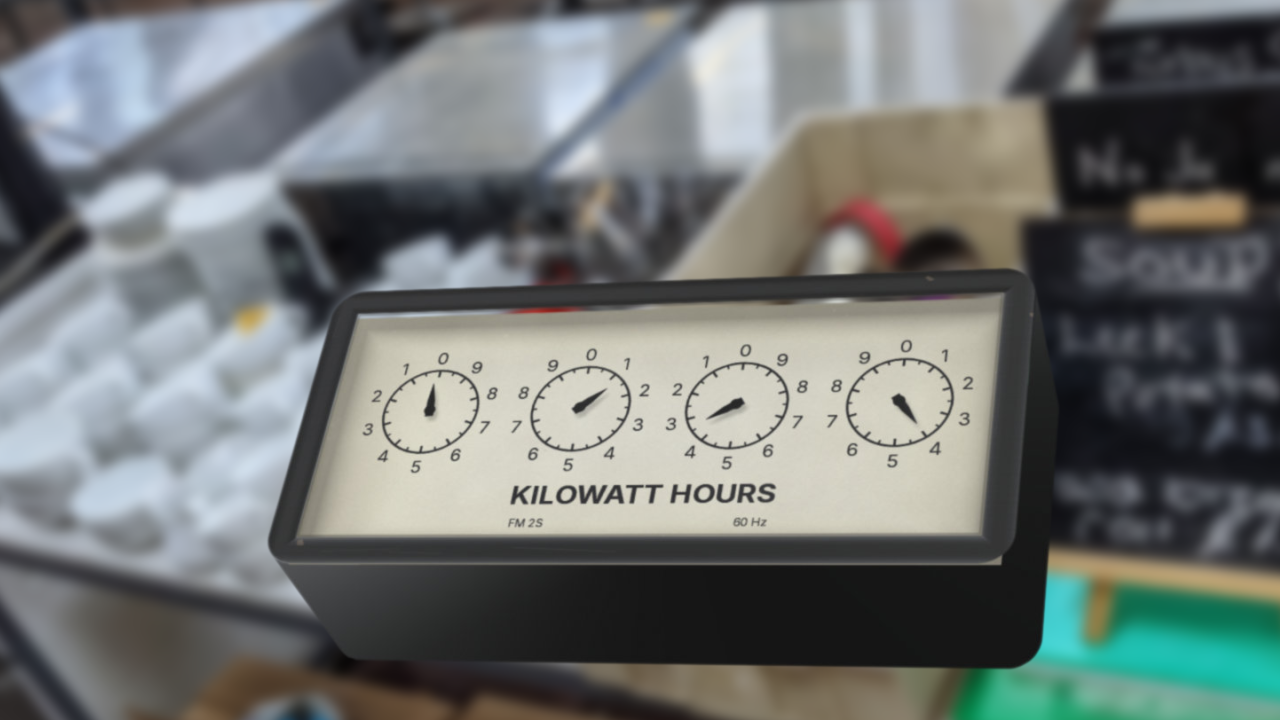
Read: 134kWh
